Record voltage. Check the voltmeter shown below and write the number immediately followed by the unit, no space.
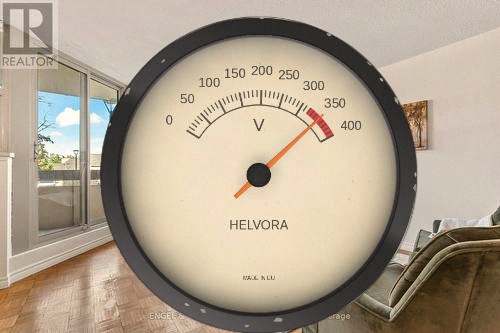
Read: 350V
